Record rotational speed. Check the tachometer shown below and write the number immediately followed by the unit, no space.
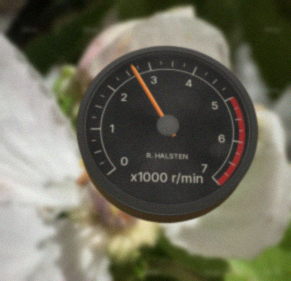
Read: 2625rpm
